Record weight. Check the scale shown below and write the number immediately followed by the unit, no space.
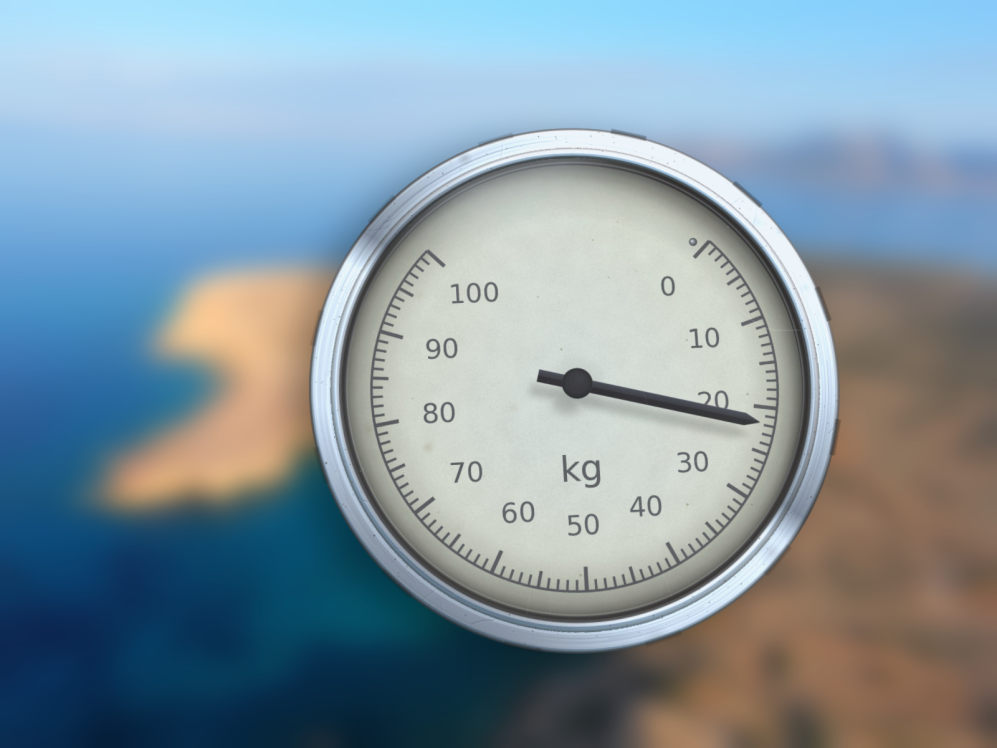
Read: 22kg
